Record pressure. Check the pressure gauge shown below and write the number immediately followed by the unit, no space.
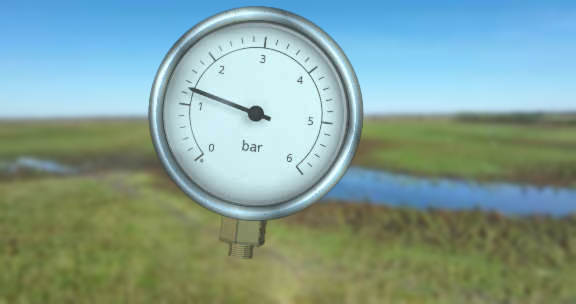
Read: 1.3bar
